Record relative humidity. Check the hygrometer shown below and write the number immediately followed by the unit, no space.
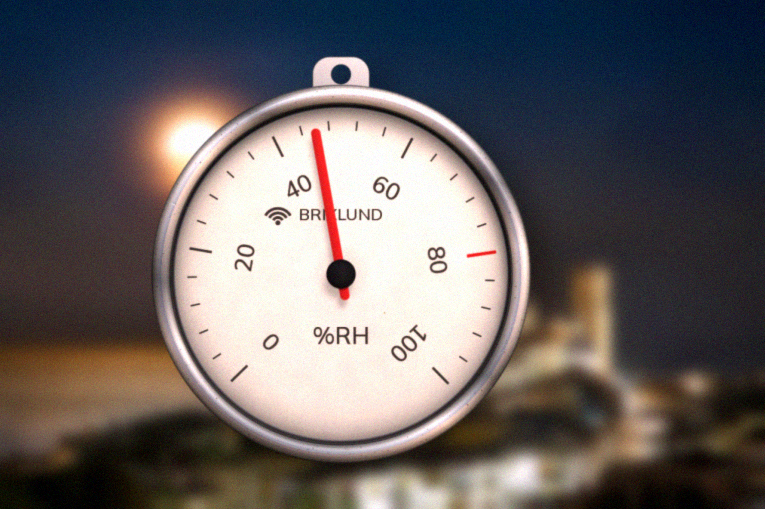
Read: 46%
